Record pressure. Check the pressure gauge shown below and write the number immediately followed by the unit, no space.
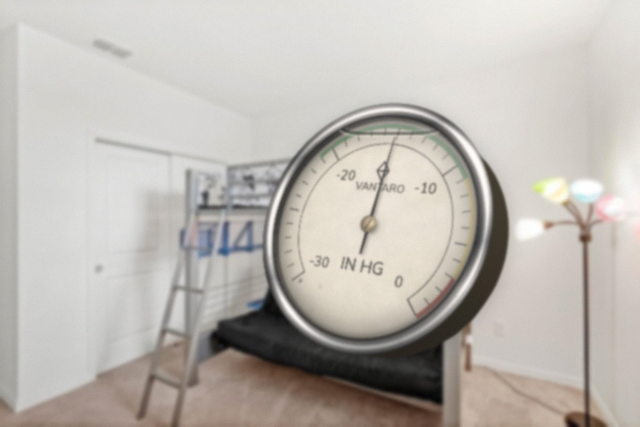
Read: -15inHg
